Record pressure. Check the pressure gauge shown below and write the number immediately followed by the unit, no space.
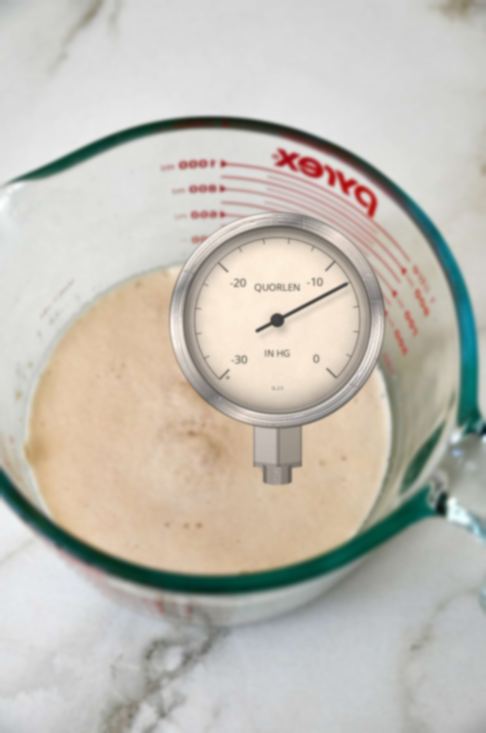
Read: -8inHg
